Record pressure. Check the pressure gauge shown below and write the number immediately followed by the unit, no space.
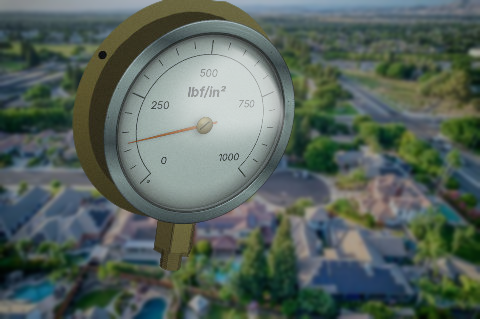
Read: 125psi
